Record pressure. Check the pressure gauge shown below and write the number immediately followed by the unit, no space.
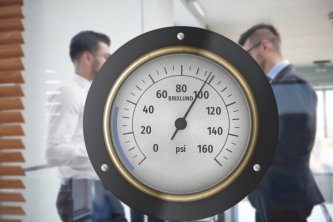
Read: 97.5psi
